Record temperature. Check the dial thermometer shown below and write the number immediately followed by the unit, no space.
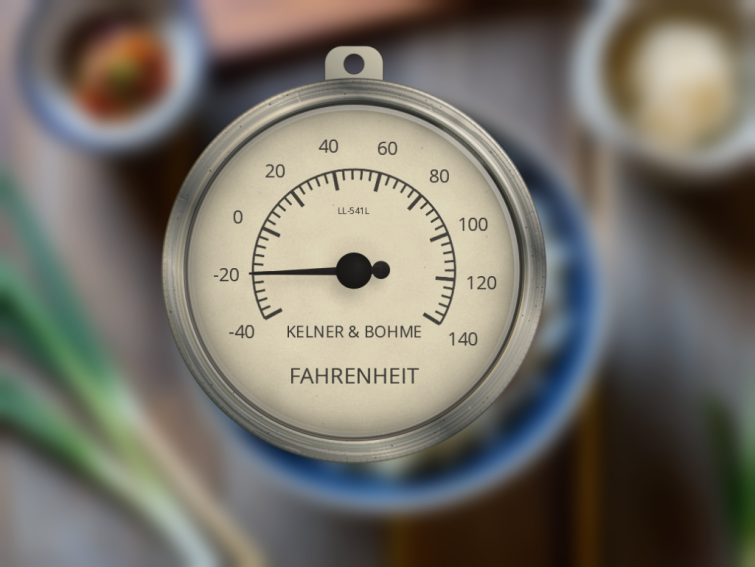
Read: -20°F
